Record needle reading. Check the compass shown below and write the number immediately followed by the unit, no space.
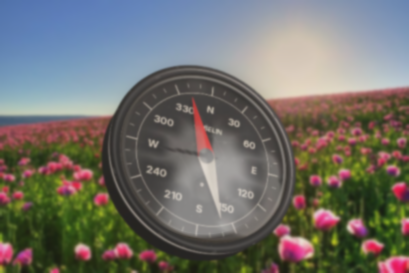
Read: 340°
